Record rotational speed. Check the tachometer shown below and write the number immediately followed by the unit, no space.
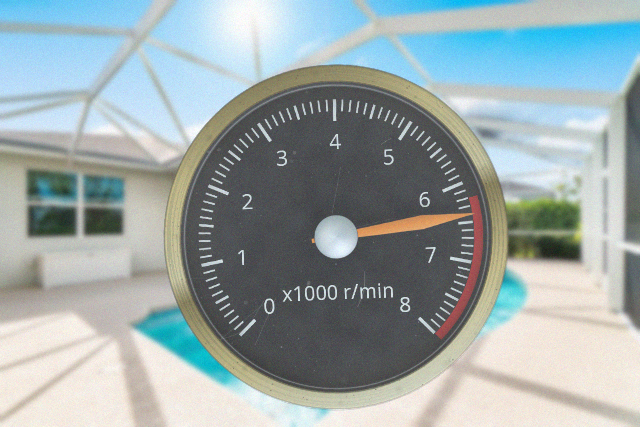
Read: 6400rpm
